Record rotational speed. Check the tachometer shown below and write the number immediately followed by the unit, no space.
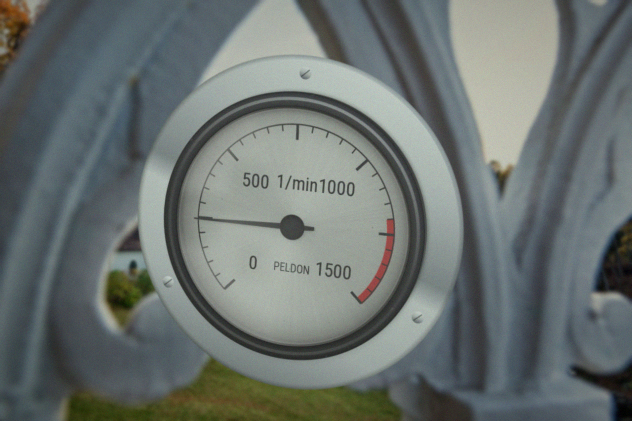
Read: 250rpm
